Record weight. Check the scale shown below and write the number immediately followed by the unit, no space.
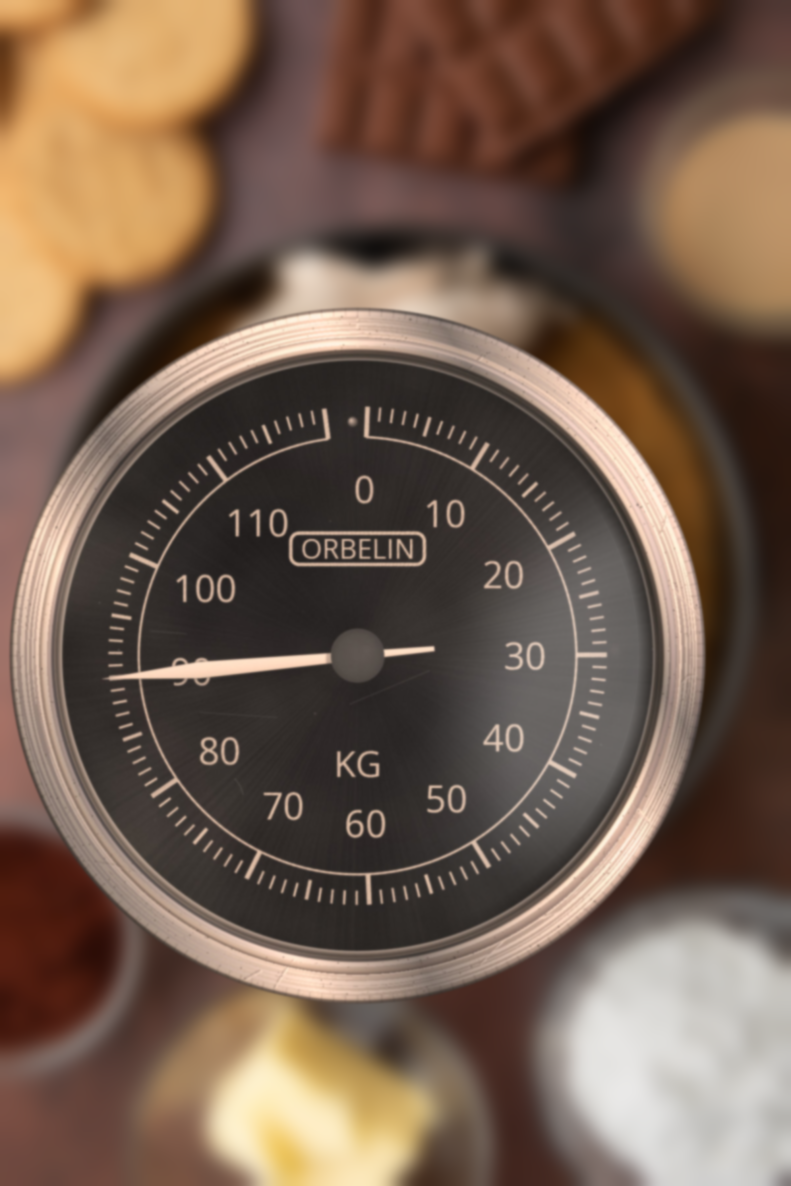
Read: 90kg
